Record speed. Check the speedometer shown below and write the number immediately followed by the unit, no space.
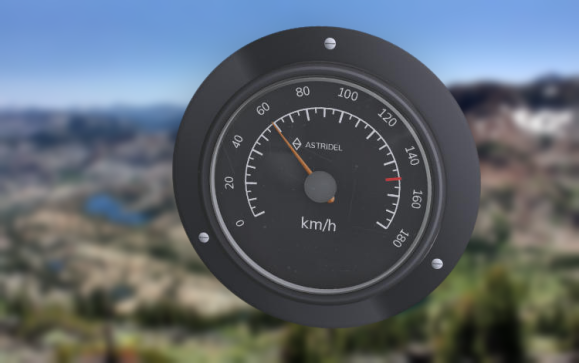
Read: 60km/h
